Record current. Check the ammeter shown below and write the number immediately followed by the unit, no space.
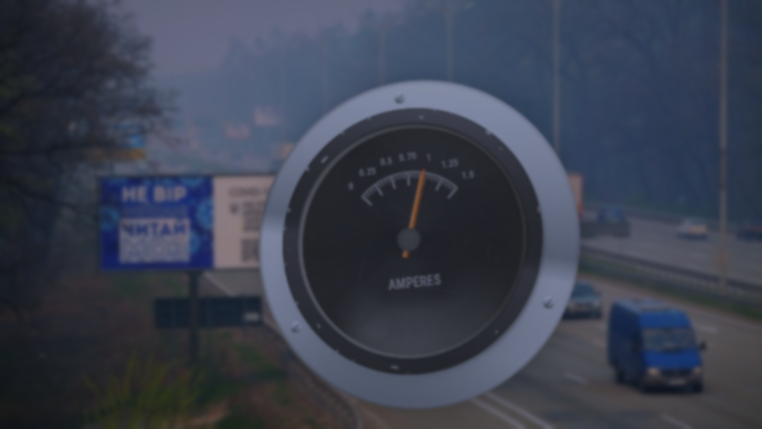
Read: 1A
